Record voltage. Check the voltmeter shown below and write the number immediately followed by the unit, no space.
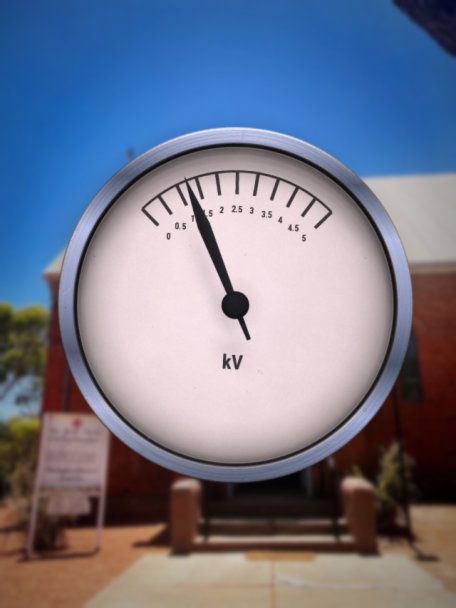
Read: 1.25kV
